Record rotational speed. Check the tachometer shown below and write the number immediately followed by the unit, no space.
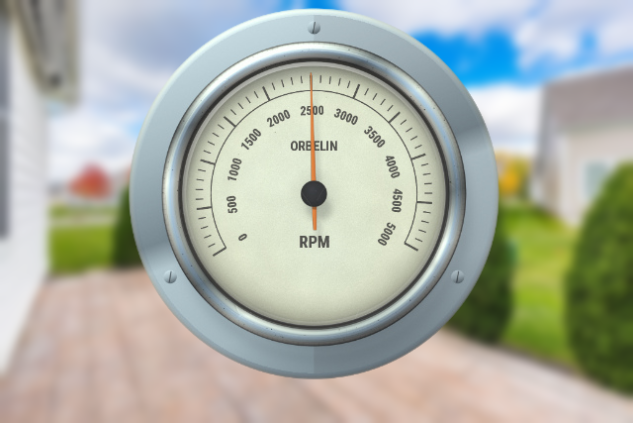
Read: 2500rpm
